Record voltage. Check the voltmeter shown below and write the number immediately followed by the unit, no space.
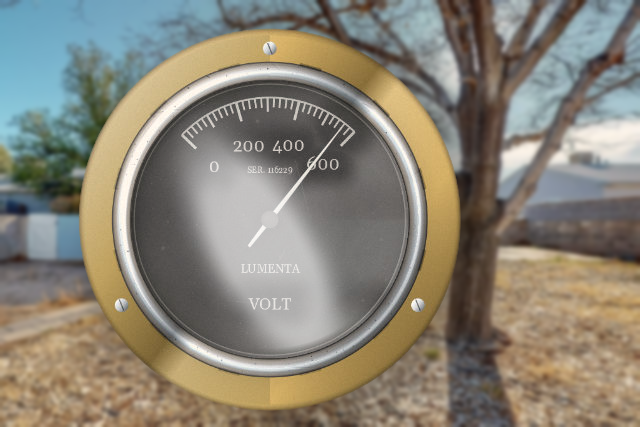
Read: 560V
